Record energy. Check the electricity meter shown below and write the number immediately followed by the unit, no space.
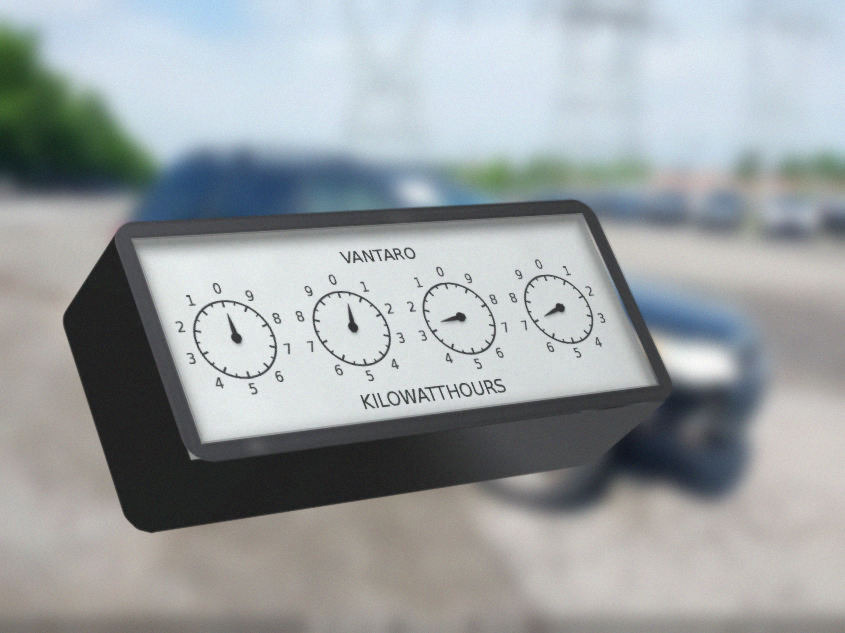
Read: 27kWh
